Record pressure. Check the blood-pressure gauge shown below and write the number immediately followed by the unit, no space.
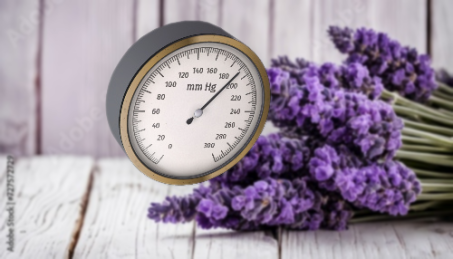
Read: 190mmHg
